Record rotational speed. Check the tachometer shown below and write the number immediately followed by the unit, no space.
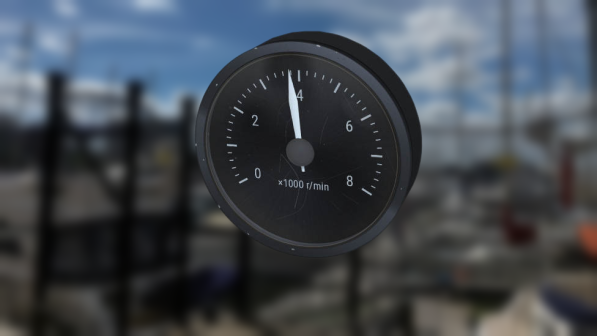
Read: 3800rpm
